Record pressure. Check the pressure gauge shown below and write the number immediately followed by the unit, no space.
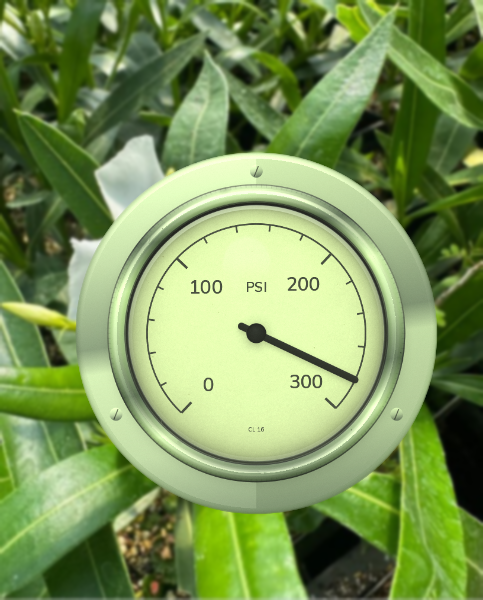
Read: 280psi
